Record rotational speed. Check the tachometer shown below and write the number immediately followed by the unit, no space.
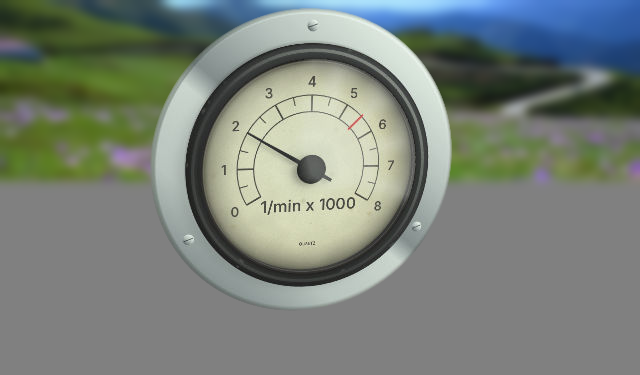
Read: 2000rpm
